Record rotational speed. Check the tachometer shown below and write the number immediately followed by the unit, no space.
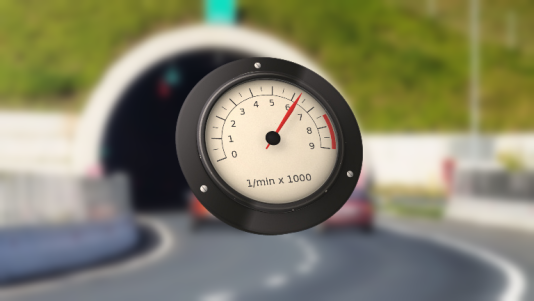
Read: 6250rpm
